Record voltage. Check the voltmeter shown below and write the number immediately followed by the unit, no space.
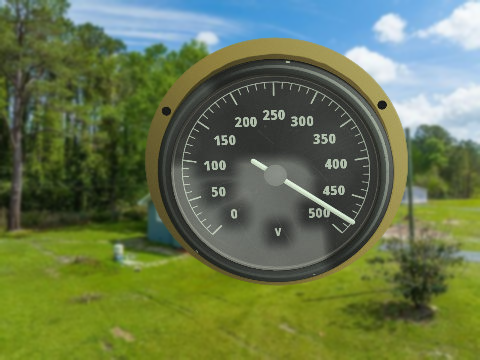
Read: 480V
